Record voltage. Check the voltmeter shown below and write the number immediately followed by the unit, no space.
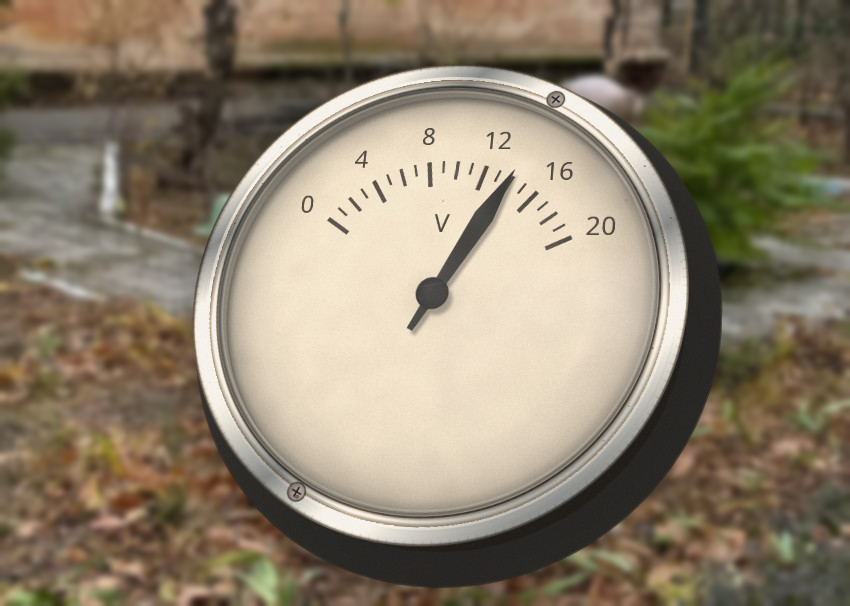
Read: 14V
